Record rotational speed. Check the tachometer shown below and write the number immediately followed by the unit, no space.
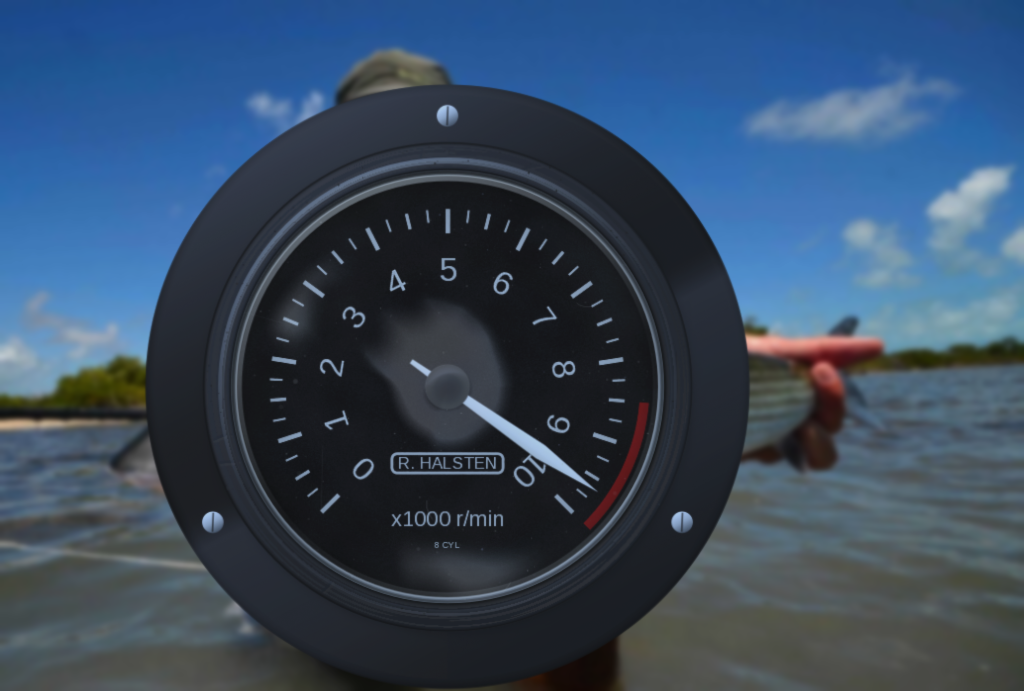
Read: 9625rpm
